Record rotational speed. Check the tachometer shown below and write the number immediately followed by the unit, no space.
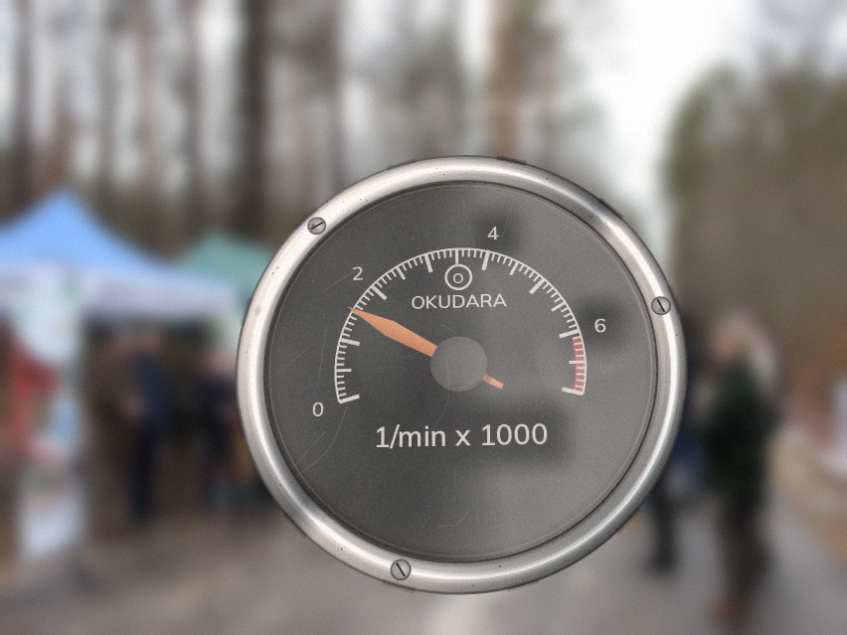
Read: 1500rpm
